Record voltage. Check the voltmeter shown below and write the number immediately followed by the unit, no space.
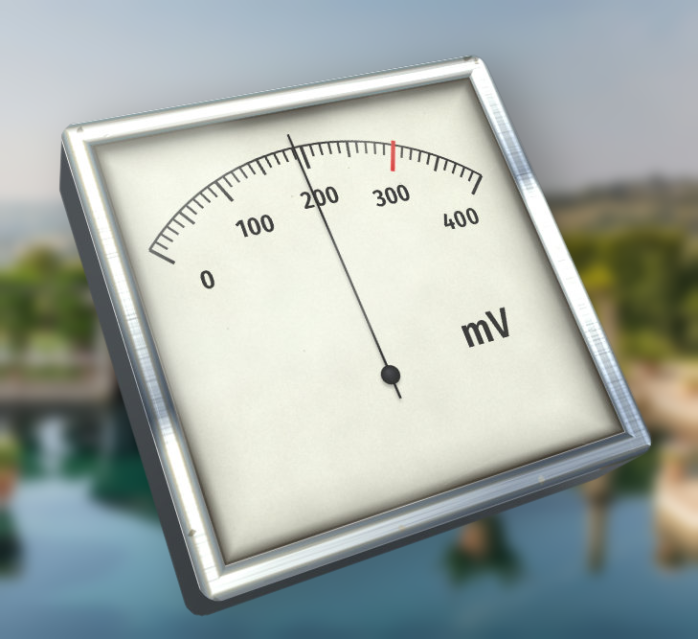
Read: 190mV
